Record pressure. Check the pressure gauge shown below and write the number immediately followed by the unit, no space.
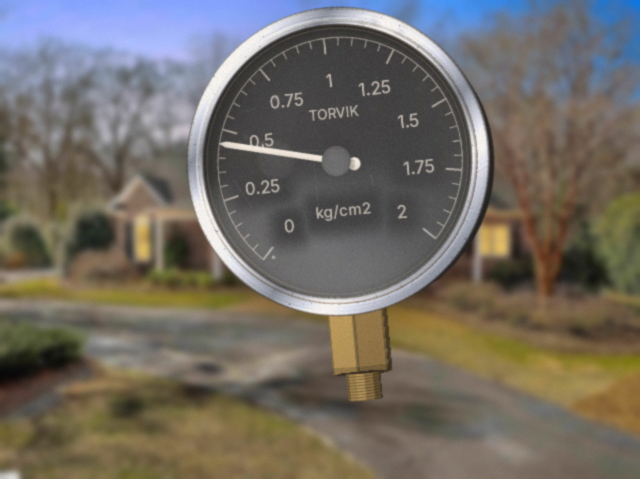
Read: 0.45kg/cm²
